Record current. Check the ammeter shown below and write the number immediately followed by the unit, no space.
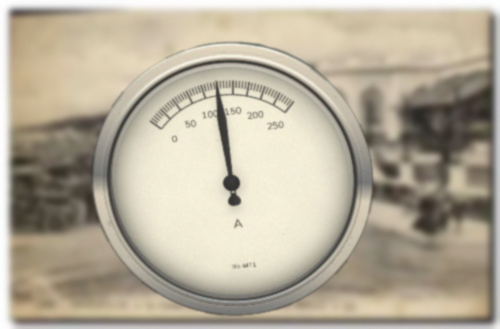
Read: 125A
